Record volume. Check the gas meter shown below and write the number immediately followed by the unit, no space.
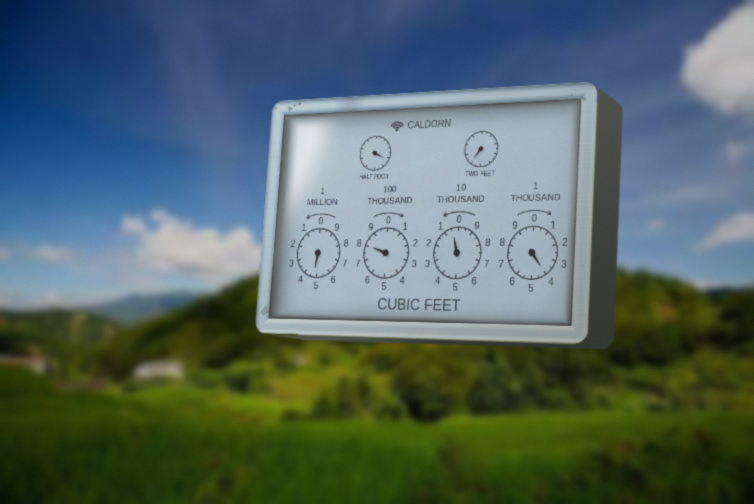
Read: 480400ft³
